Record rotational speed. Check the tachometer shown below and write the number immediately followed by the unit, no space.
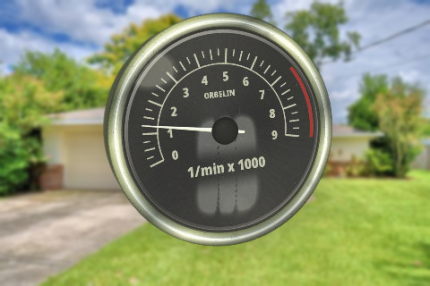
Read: 1250rpm
